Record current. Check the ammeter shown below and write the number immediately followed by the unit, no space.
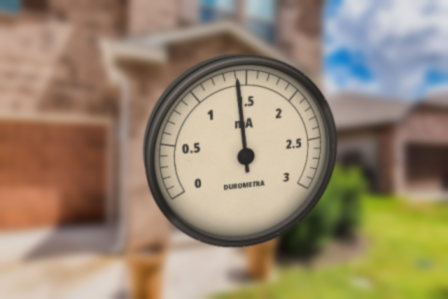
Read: 1.4mA
